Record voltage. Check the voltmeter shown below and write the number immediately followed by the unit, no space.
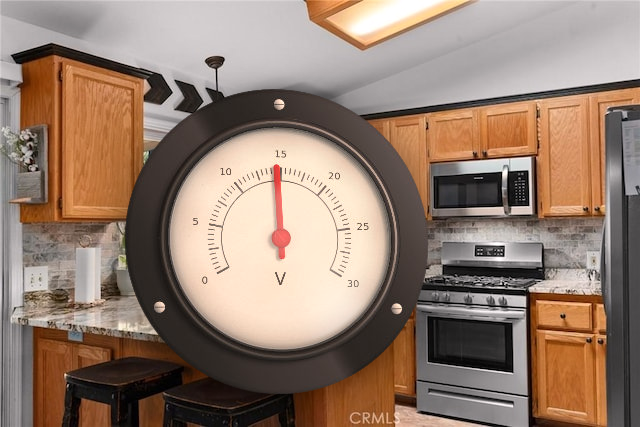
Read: 14.5V
